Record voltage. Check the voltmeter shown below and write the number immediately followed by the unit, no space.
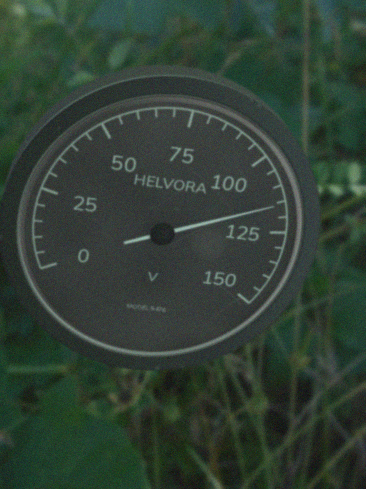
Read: 115V
